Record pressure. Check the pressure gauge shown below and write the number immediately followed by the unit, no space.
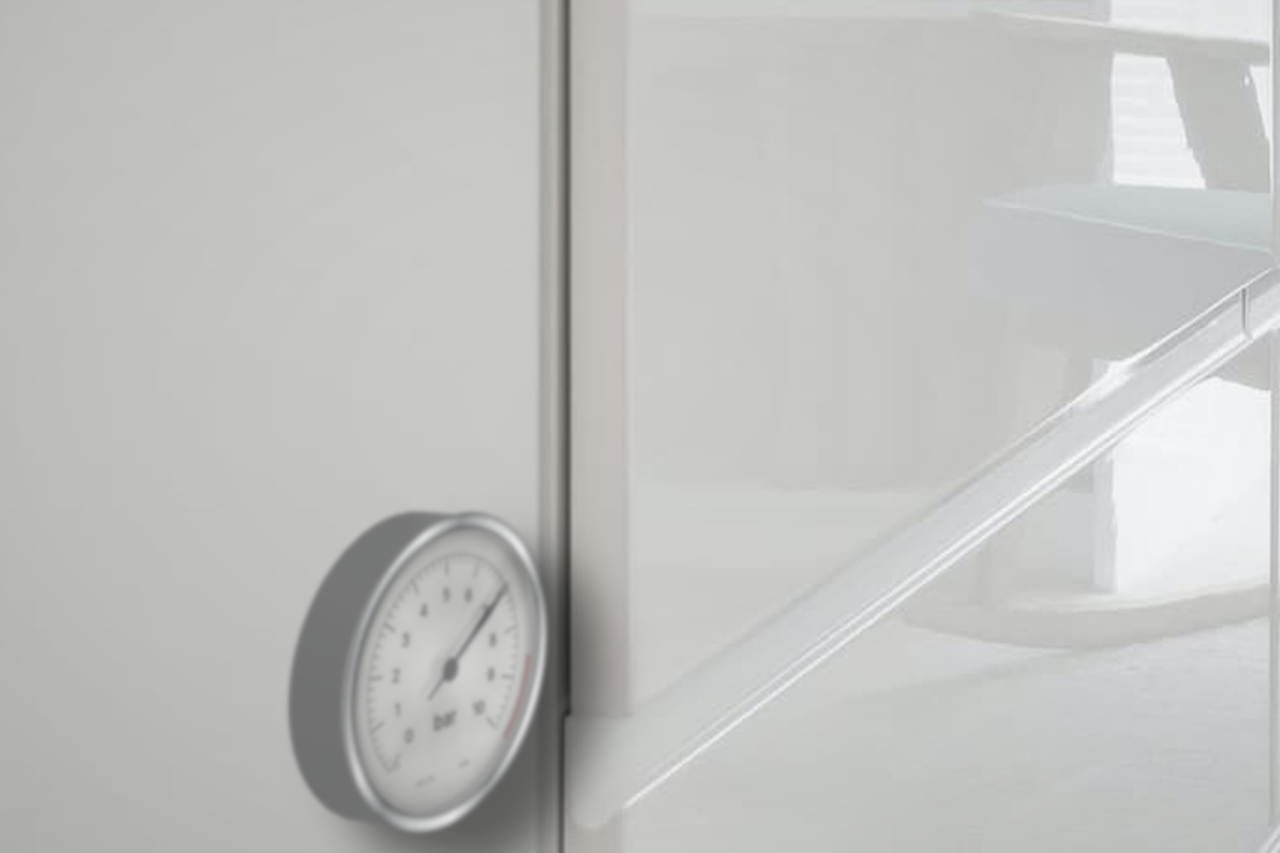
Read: 7bar
